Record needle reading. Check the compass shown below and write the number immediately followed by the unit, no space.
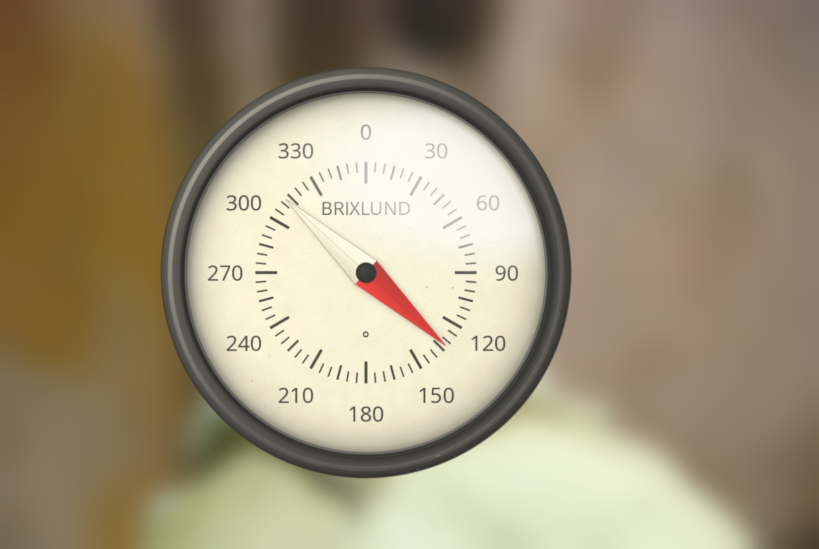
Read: 132.5°
